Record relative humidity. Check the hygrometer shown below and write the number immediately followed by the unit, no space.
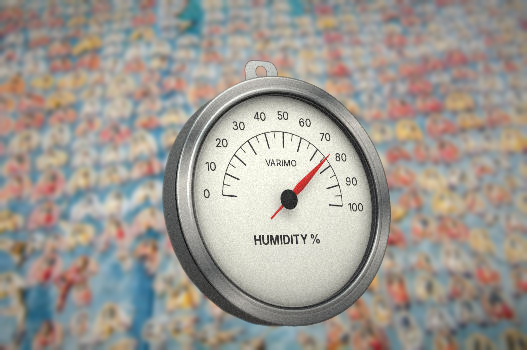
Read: 75%
